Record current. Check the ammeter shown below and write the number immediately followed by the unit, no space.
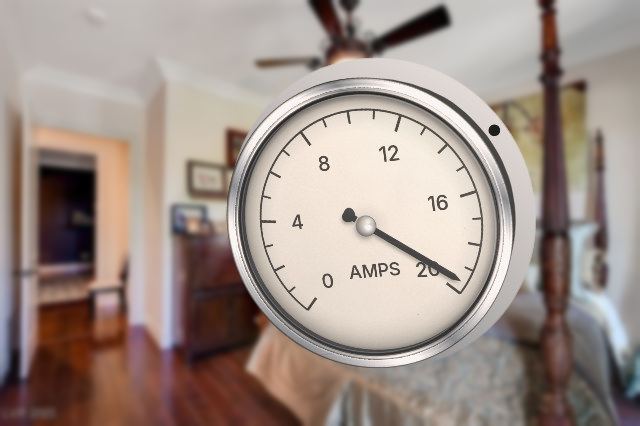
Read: 19.5A
